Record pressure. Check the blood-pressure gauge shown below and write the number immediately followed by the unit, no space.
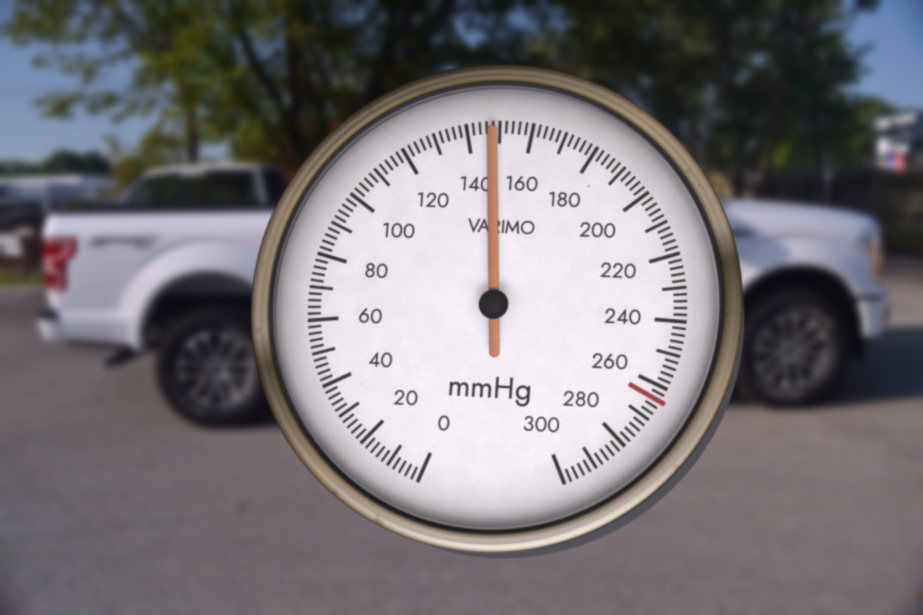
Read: 148mmHg
